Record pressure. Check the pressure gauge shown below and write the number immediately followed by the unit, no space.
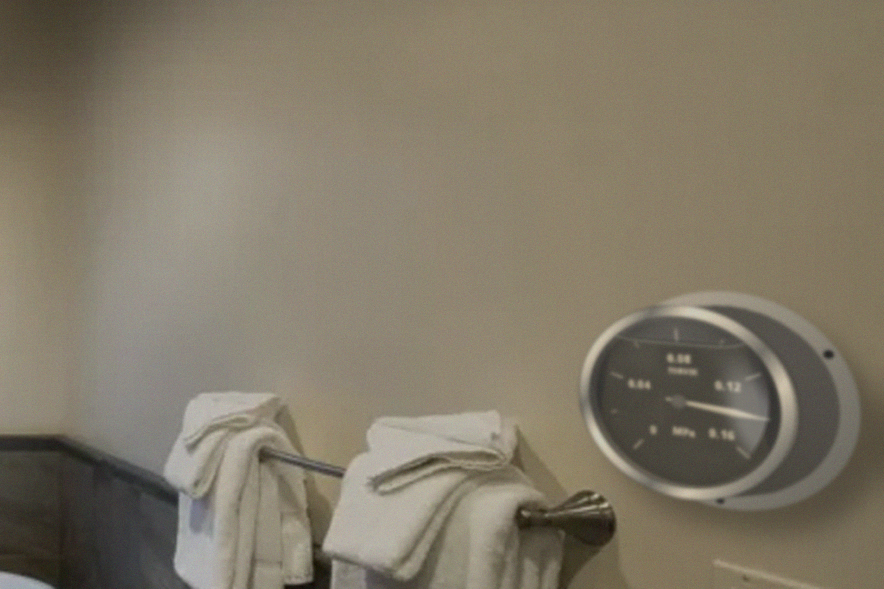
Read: 0.14MPa
